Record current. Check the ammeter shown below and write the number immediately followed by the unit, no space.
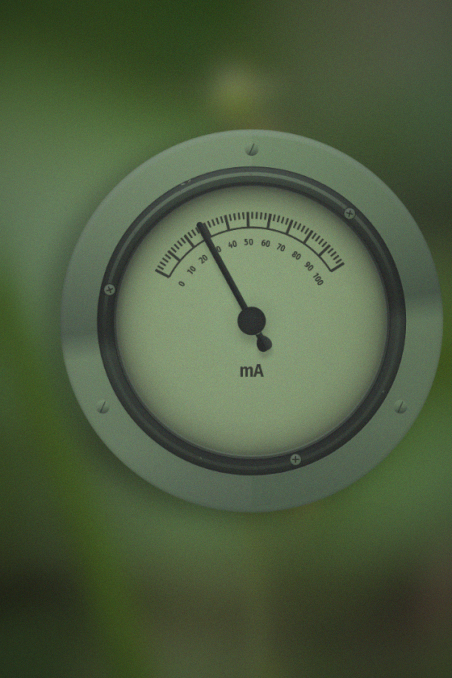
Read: 28mA
